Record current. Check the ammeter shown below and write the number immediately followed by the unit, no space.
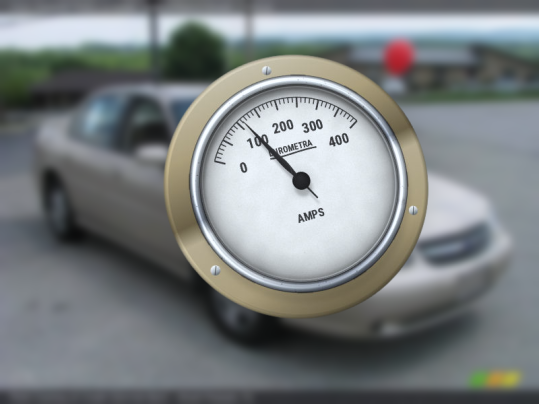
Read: 110A
